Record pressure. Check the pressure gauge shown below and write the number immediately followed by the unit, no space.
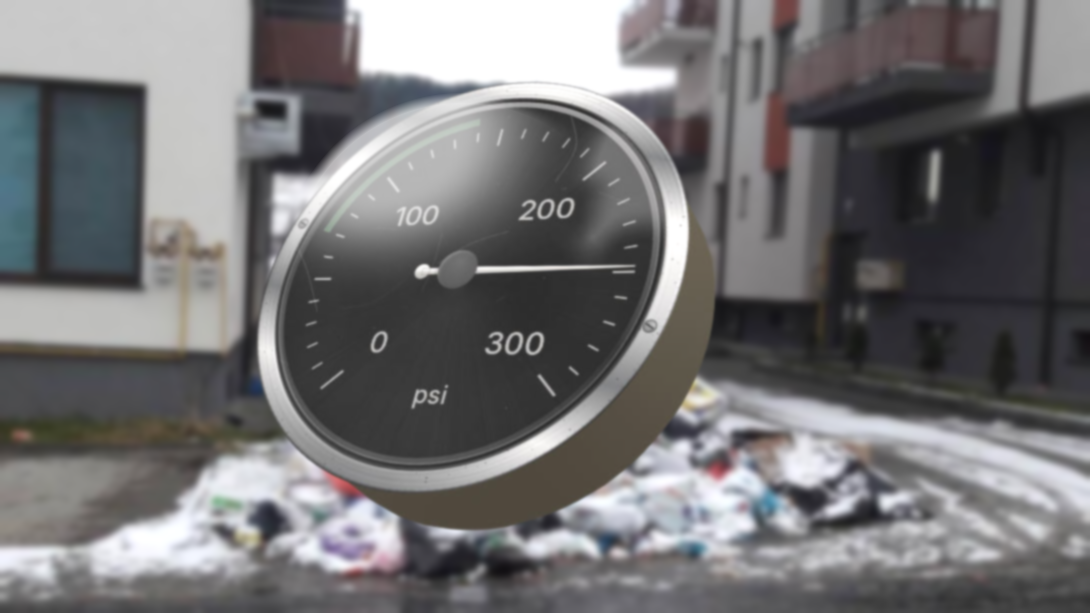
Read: 250psi
